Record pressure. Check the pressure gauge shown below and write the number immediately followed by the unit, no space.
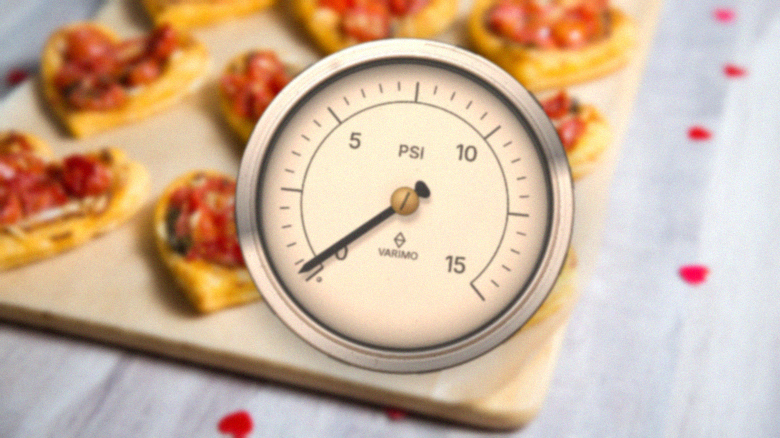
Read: 0.25psi
